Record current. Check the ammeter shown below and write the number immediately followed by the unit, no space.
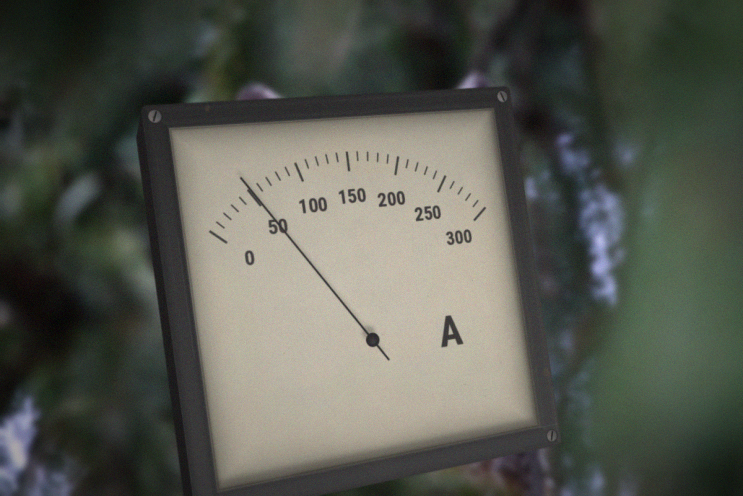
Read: 50A
